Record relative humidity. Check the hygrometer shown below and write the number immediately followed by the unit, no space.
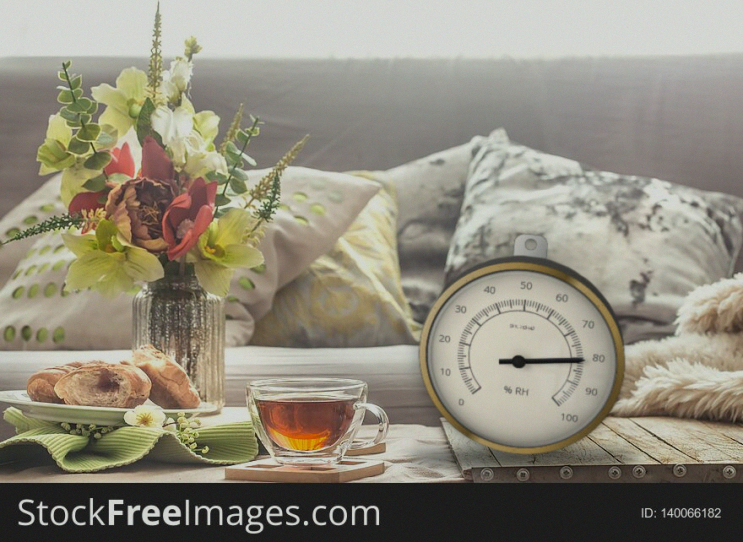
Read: 80%
